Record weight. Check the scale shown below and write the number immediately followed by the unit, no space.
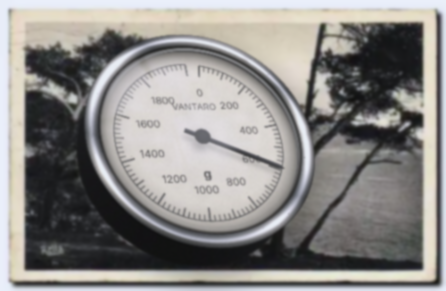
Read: 600g
